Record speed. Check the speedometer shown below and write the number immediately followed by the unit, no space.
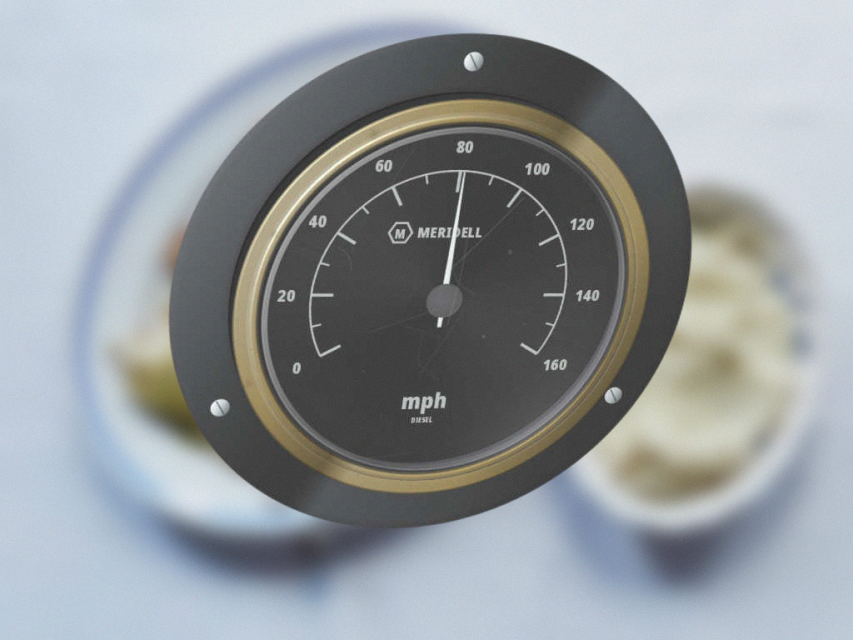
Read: 80mph
